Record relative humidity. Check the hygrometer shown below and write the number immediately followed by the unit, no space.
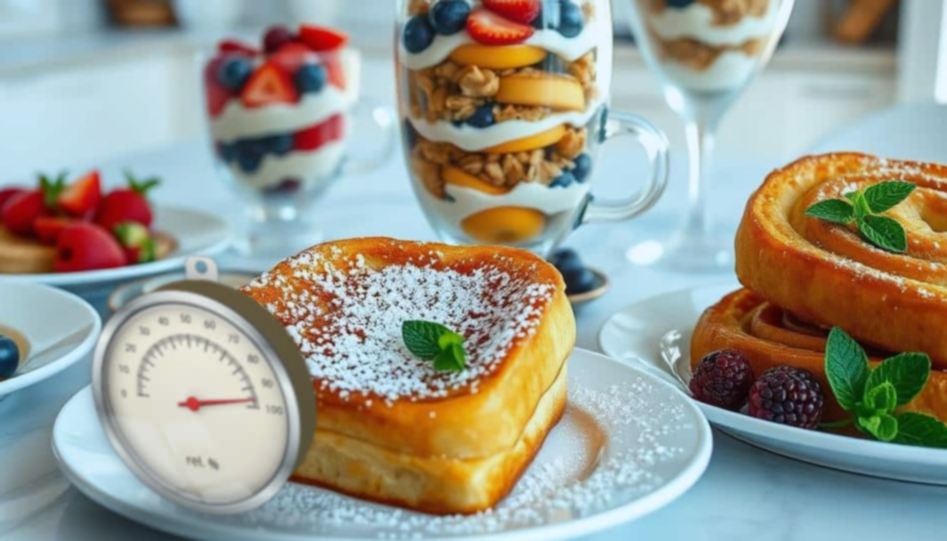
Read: 95%
